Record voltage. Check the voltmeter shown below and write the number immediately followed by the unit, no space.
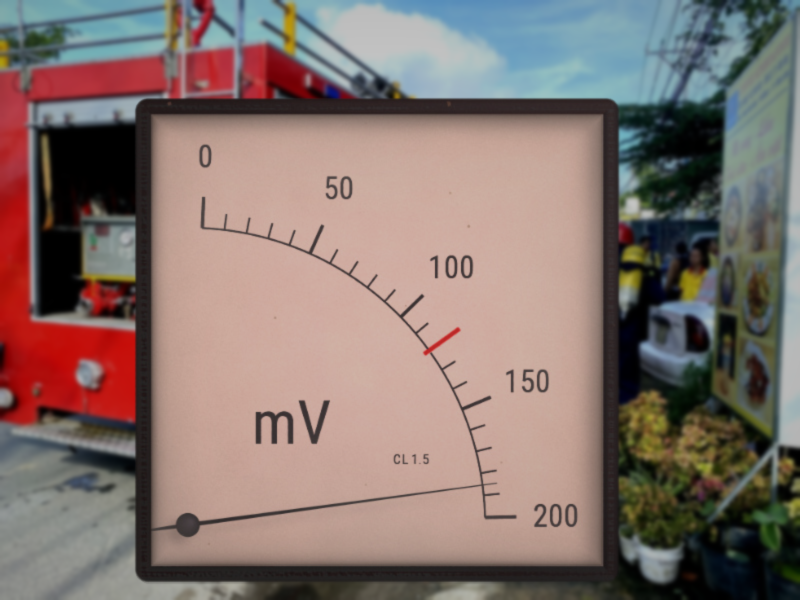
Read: 185mV
